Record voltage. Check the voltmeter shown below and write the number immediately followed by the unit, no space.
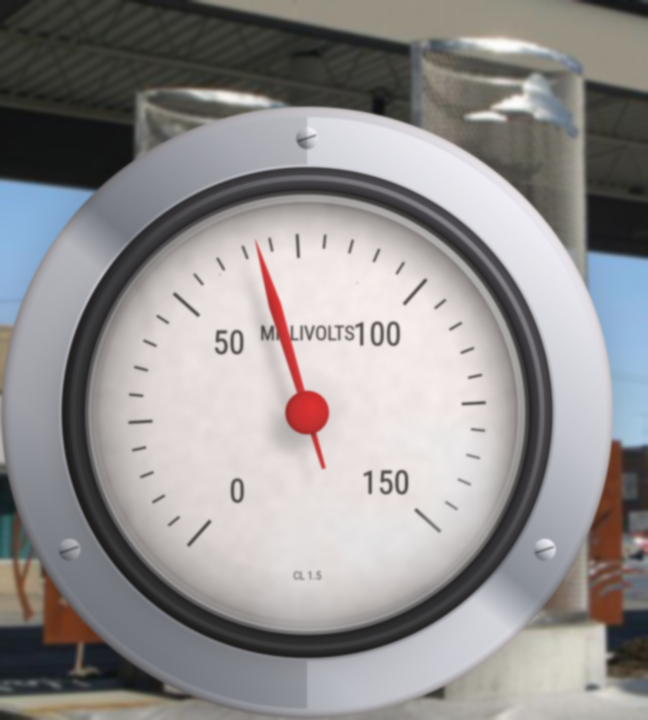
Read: 67.5mV
